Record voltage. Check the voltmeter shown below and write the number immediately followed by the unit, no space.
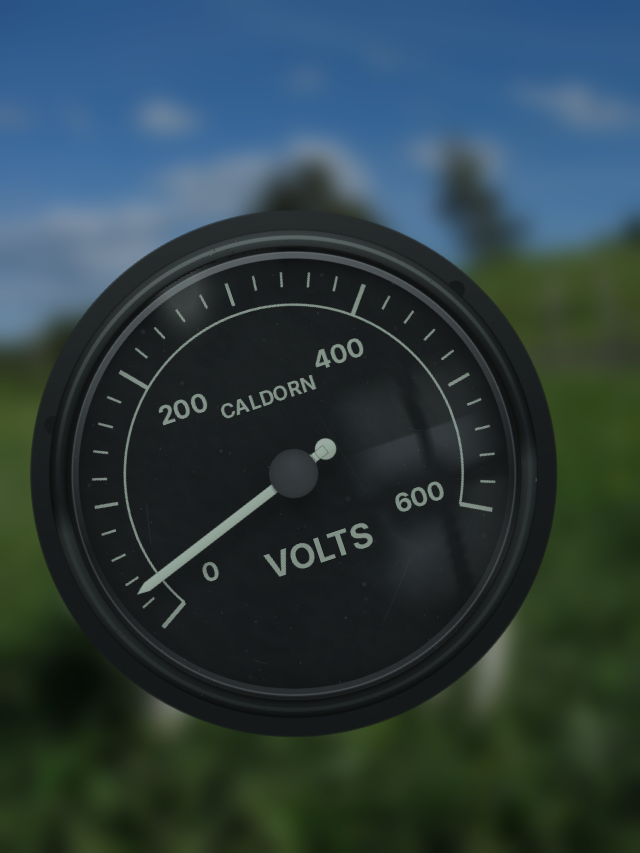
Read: 30V
